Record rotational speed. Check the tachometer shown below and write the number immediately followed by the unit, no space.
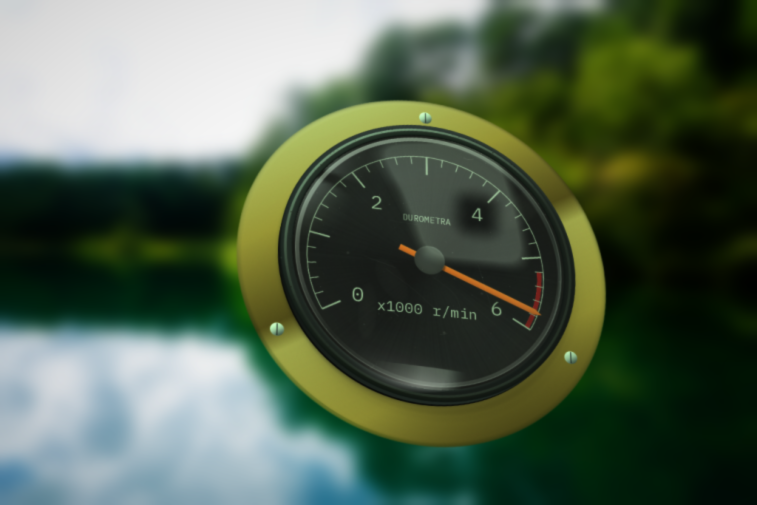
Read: 5800rpm
